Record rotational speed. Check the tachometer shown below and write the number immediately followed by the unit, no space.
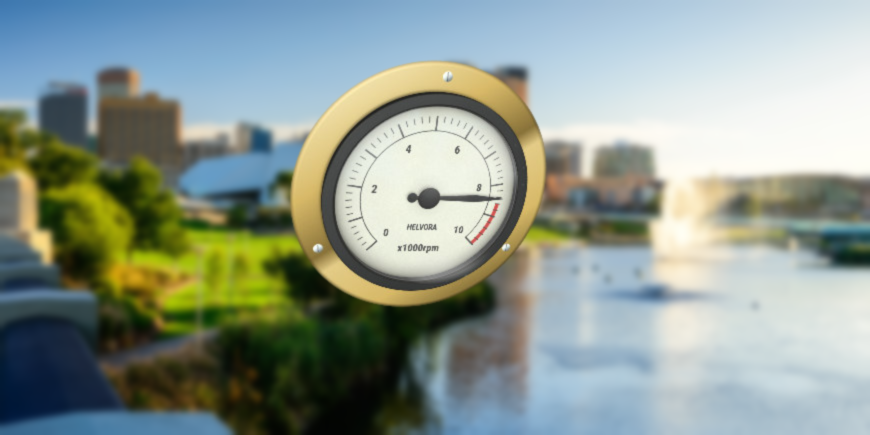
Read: 8400rpm
